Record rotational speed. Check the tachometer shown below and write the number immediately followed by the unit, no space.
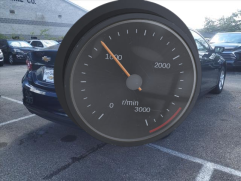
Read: 1000rpm
